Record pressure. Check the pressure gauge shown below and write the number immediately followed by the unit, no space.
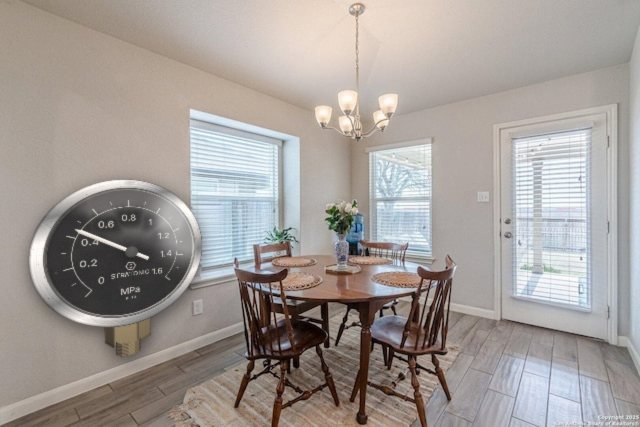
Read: 0.45MPa
